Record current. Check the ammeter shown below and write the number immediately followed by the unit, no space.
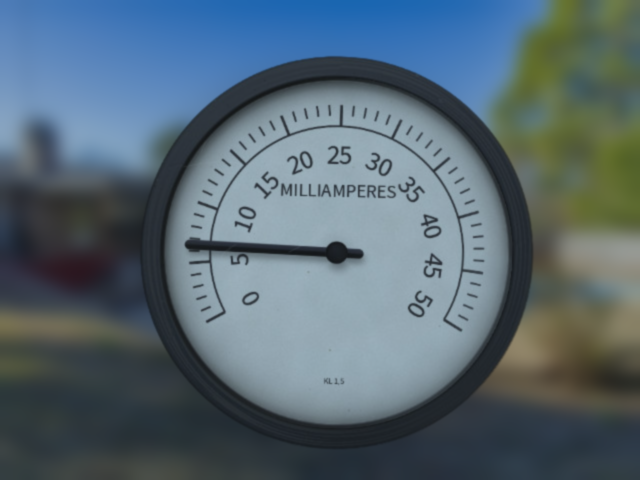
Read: 6.5mA
